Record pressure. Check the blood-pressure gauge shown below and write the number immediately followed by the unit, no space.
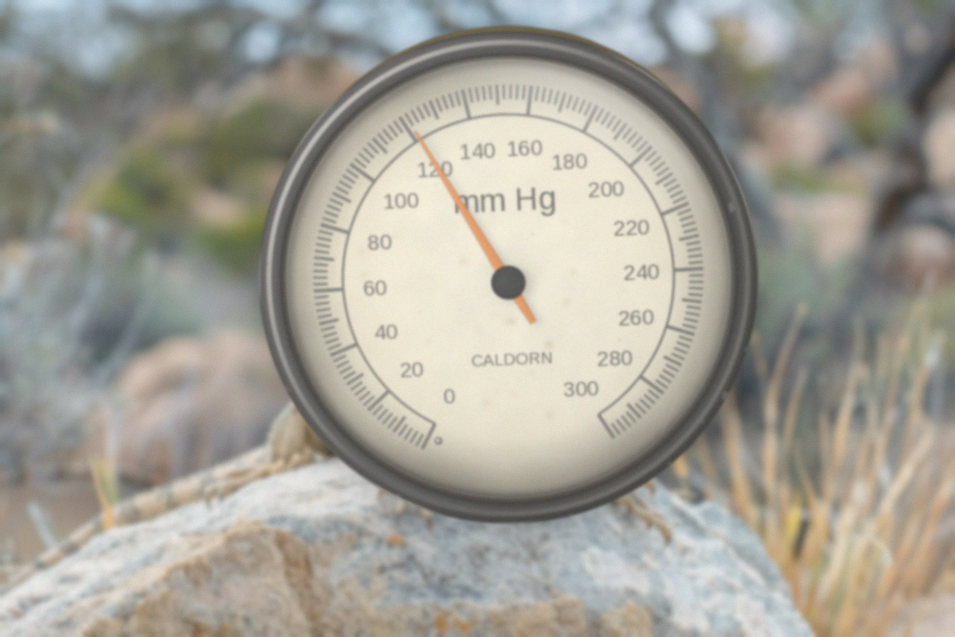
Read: 122mmHg
